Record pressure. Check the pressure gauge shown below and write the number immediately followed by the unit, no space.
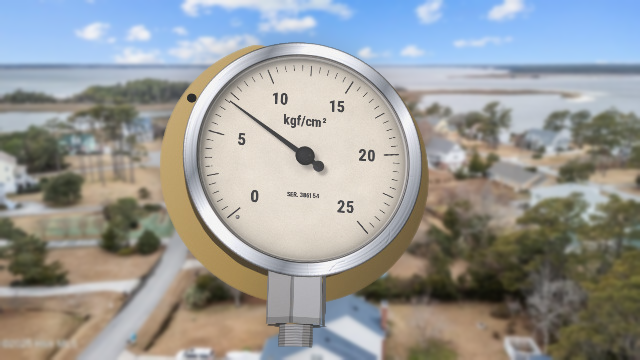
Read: 7kg/cm²
